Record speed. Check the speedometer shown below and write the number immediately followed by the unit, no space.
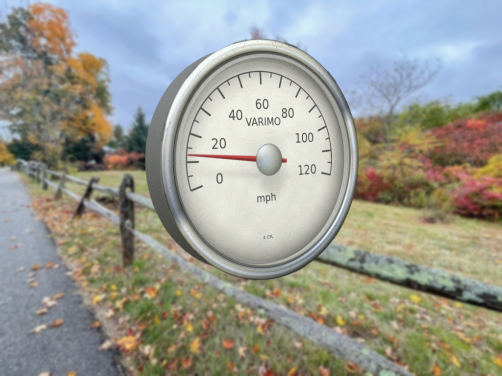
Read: 12.5mph
